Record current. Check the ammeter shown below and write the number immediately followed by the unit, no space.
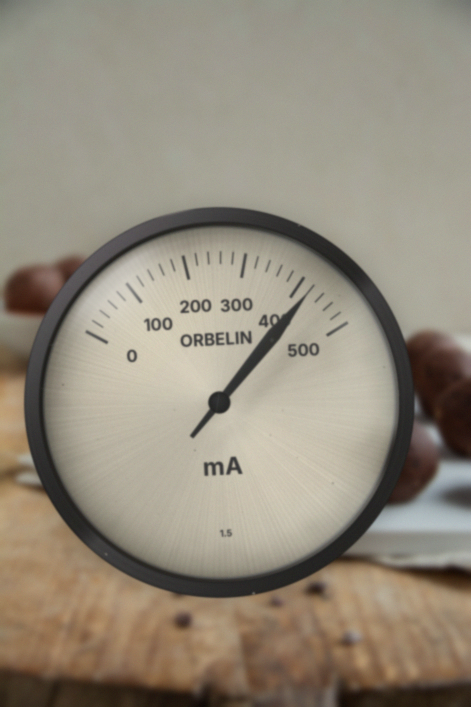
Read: 420mA
